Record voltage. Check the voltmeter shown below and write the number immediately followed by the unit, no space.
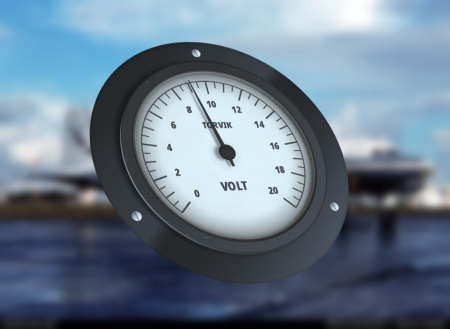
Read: 9V
